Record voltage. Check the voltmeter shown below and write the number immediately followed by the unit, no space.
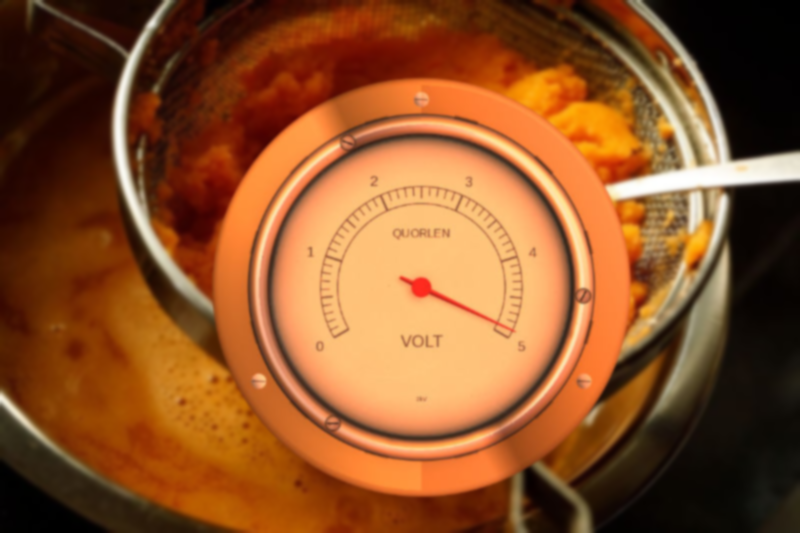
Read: 4.9V
